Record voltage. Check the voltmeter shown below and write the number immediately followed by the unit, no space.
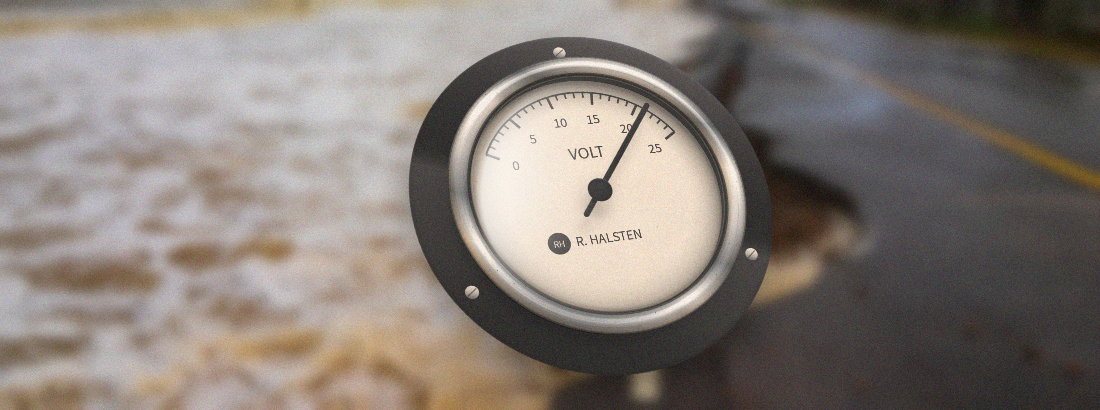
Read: 21V
